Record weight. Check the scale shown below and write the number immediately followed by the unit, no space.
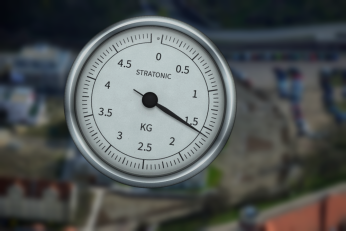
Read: 1.6kg
